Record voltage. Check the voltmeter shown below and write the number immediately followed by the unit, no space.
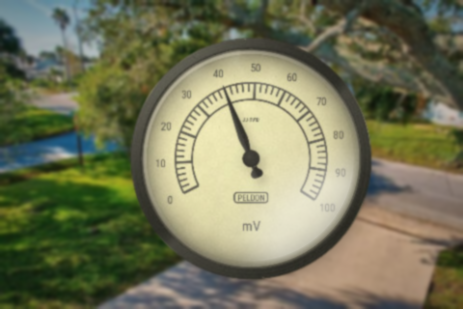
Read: 40mV
